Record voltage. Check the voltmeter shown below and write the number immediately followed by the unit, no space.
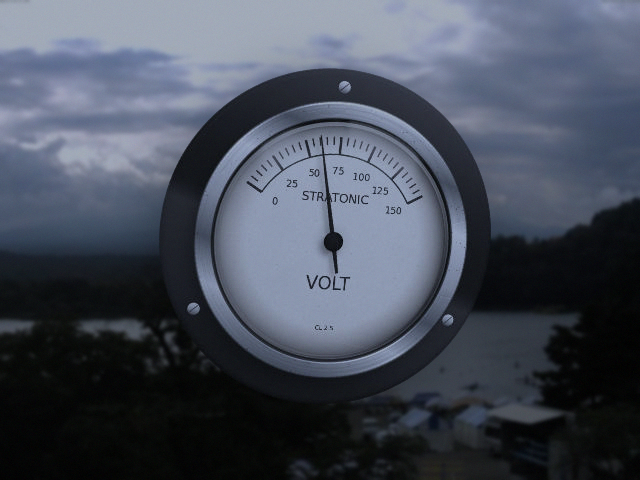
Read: 60V
